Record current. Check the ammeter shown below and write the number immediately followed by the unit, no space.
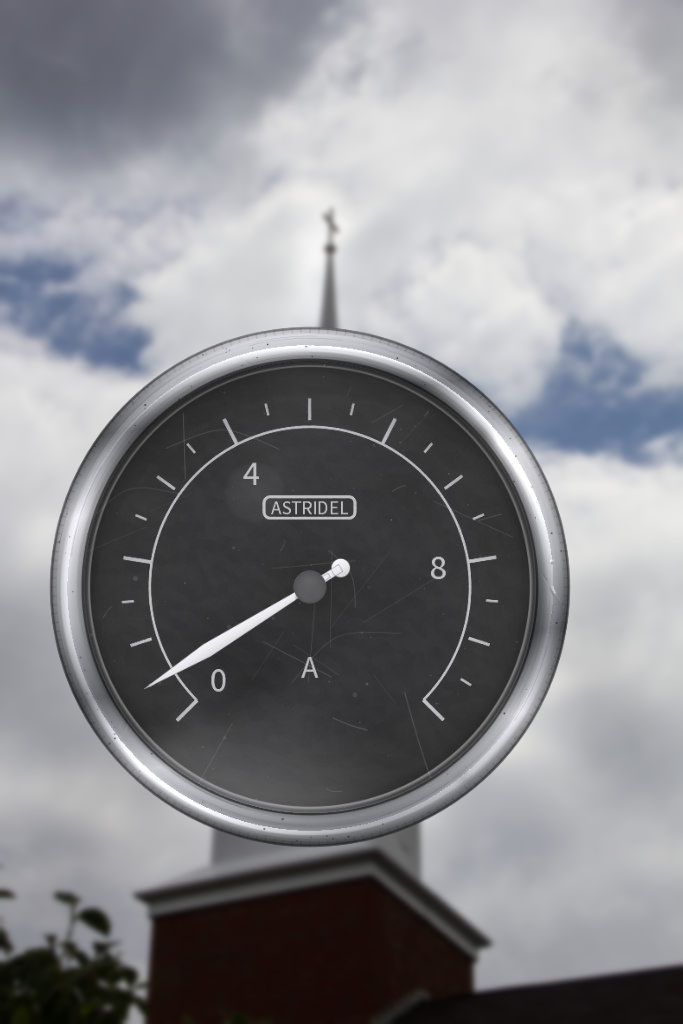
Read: 0.5A
